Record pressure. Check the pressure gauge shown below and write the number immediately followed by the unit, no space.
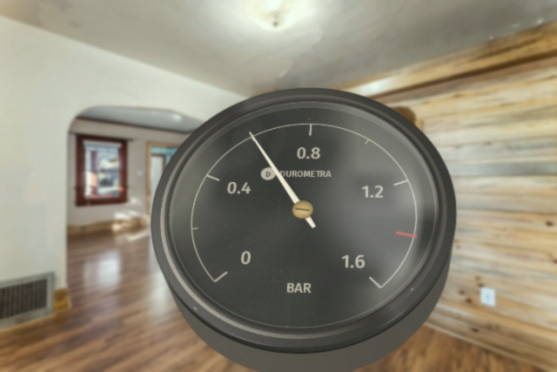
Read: 0.6bar
